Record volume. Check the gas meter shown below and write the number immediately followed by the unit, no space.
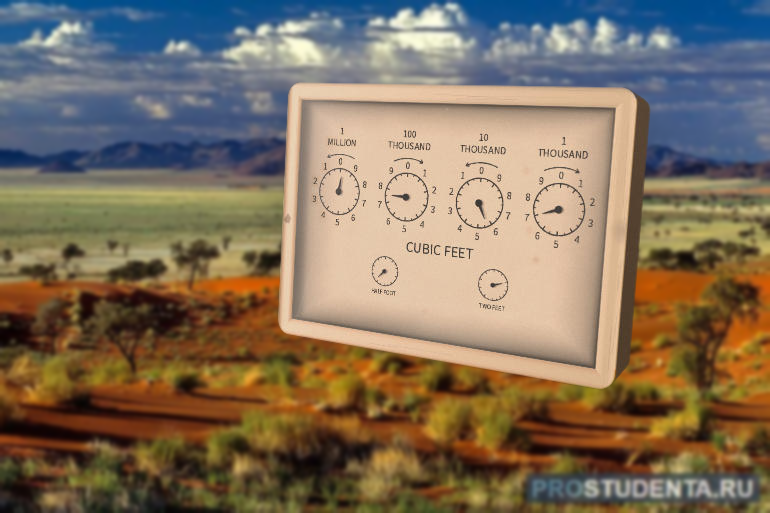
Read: 975700ft³
